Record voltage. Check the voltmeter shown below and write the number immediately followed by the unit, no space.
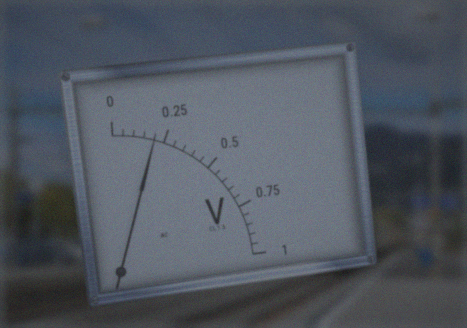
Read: 0.2V
